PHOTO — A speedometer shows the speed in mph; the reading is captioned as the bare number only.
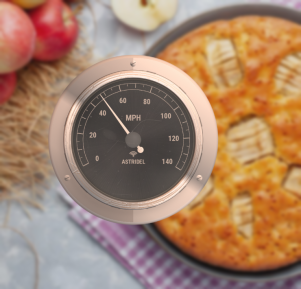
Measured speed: 47.5
